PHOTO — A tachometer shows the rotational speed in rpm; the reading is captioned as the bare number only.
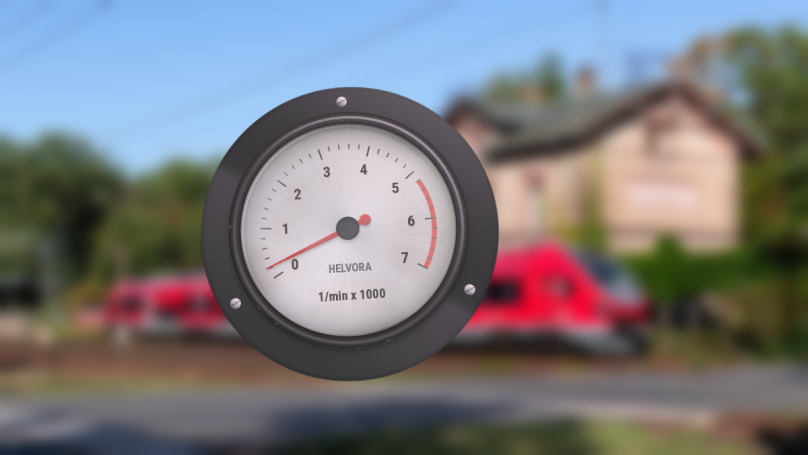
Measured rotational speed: 200
